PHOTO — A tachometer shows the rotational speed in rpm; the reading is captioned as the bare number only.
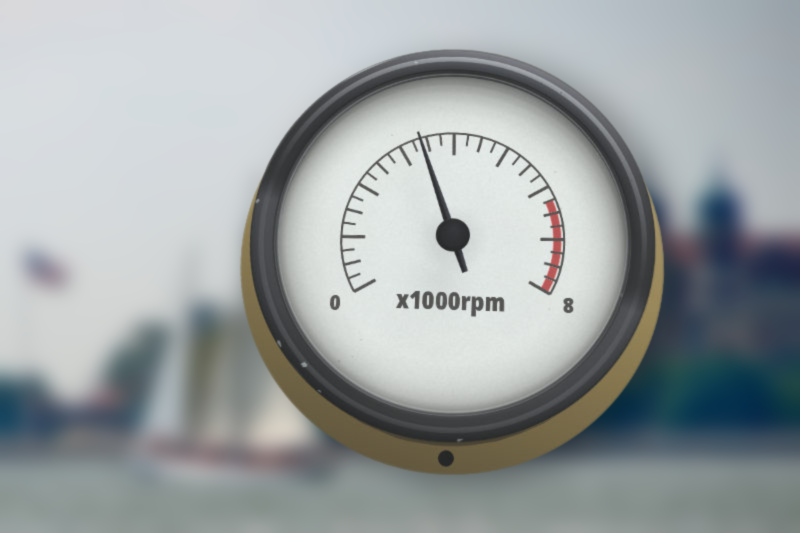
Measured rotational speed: 3375
